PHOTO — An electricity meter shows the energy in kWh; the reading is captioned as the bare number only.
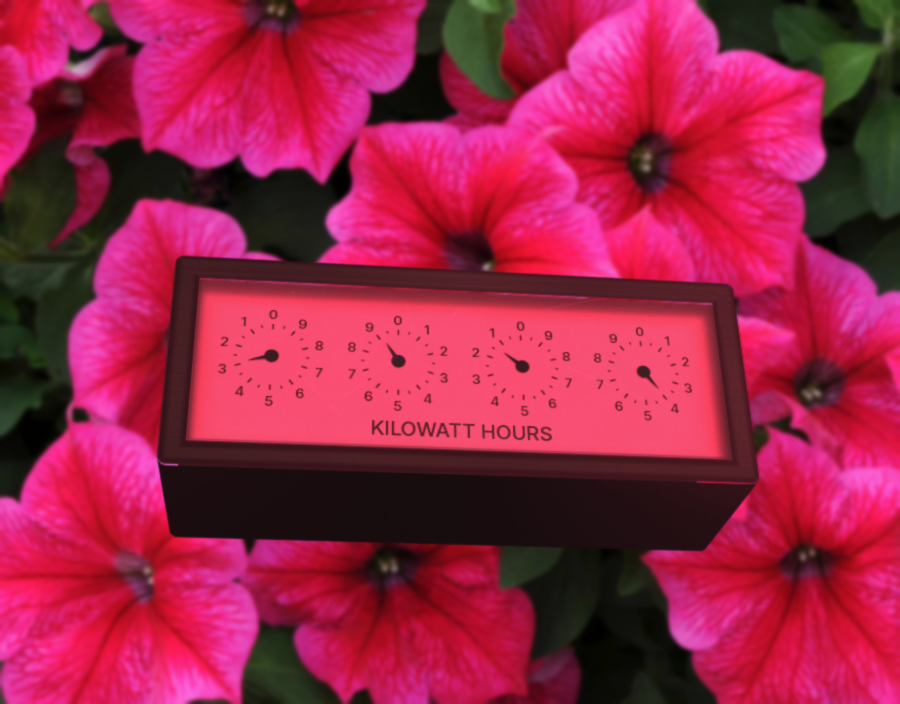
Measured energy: 2914
